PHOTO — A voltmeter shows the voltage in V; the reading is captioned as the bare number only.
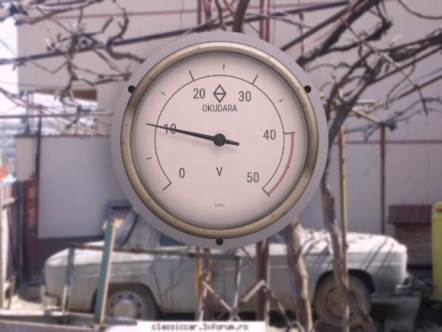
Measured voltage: 10
